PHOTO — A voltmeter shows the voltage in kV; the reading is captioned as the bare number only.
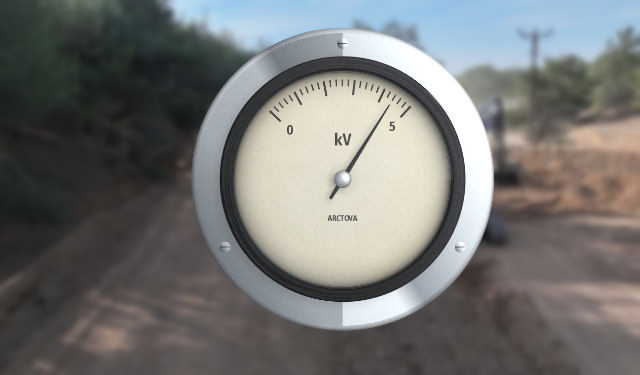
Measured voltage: 4.4
